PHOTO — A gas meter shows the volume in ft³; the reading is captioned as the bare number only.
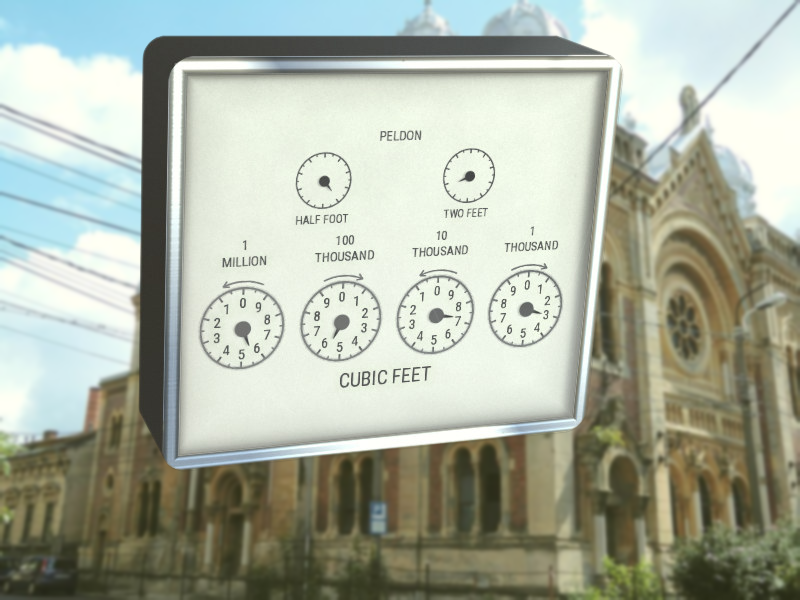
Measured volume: 557300
